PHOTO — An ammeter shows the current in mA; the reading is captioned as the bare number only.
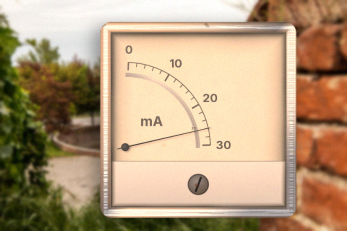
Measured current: 26
